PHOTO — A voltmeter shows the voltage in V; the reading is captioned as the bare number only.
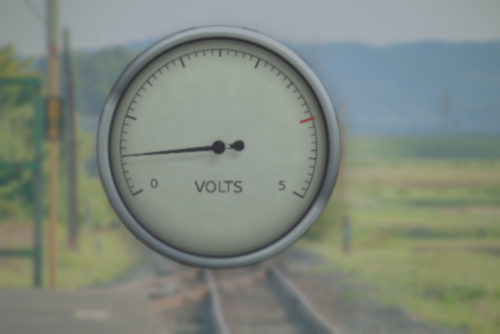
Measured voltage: 0.5
